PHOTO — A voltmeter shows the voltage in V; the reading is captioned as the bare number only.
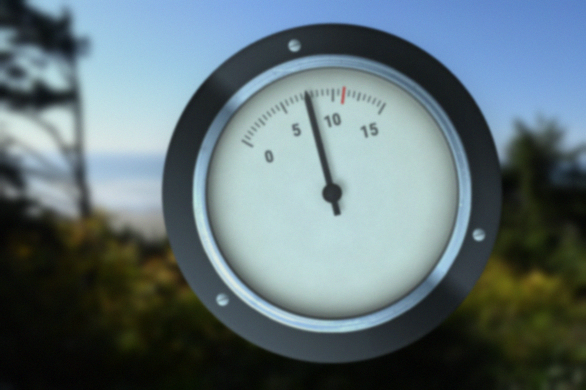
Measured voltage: 7.5
